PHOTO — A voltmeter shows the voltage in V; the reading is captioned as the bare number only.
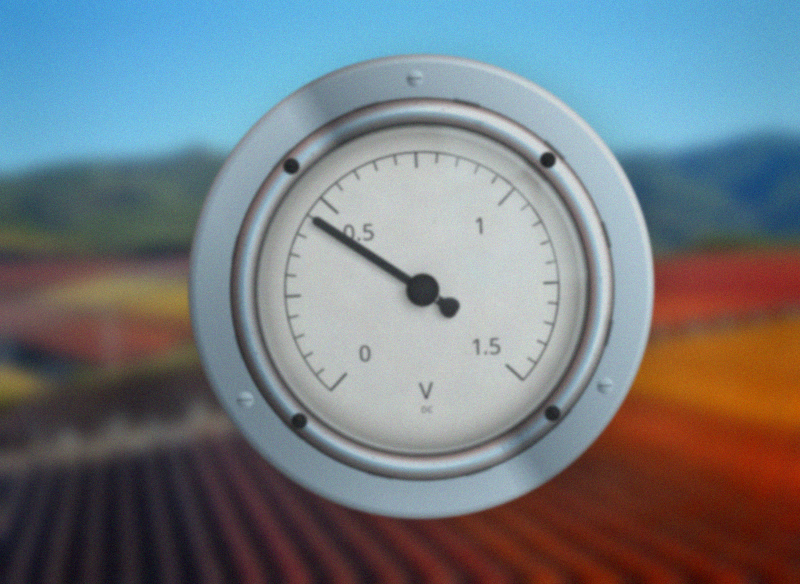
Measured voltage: 0.45
